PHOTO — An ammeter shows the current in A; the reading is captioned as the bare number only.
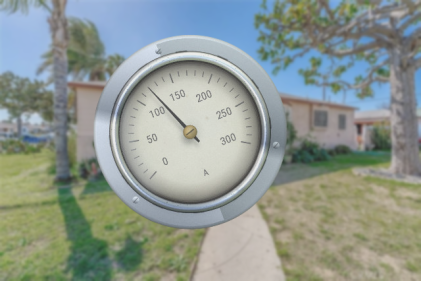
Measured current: 120
